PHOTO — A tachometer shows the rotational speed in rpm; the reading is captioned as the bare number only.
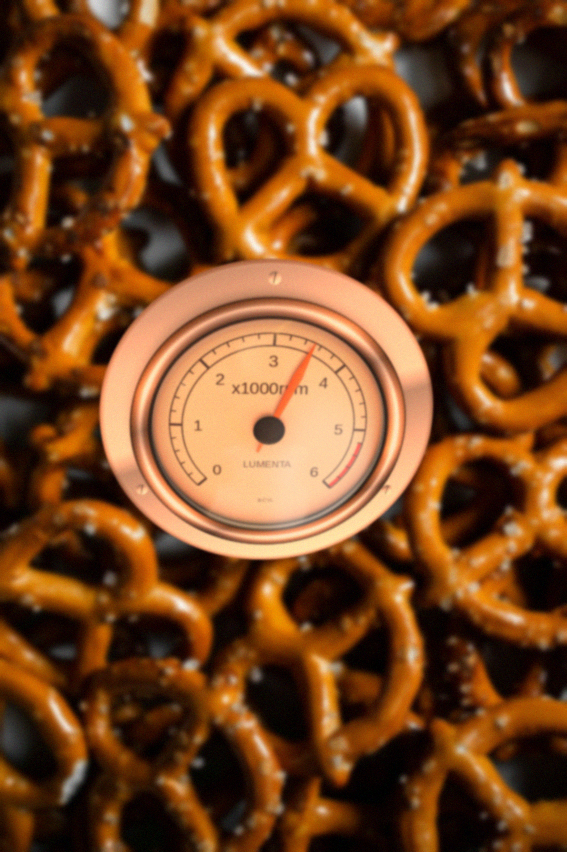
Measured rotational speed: 3500
